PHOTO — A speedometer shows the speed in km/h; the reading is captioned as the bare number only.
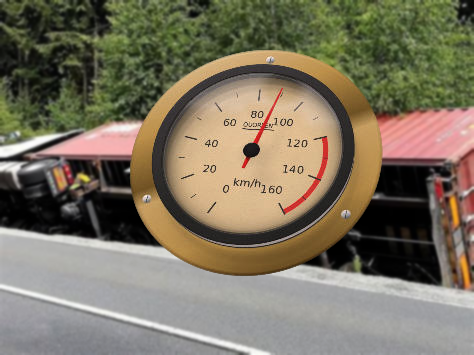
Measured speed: 90
